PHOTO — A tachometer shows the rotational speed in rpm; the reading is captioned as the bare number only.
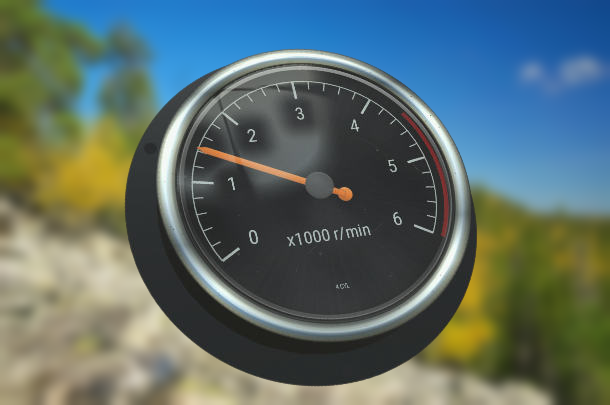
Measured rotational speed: 1400
